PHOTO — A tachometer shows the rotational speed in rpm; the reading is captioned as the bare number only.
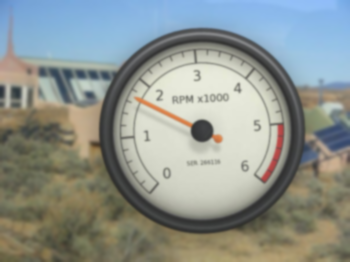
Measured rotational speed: 1700
